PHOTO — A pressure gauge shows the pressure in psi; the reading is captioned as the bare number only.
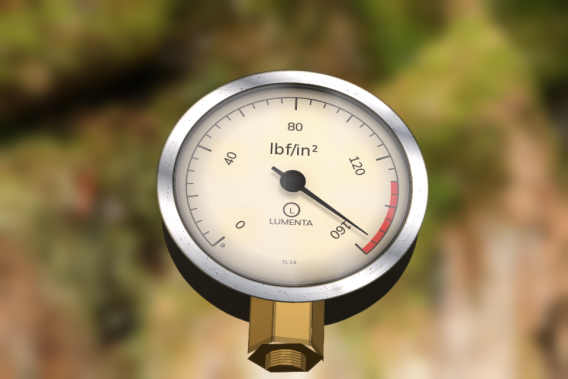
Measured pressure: 155
